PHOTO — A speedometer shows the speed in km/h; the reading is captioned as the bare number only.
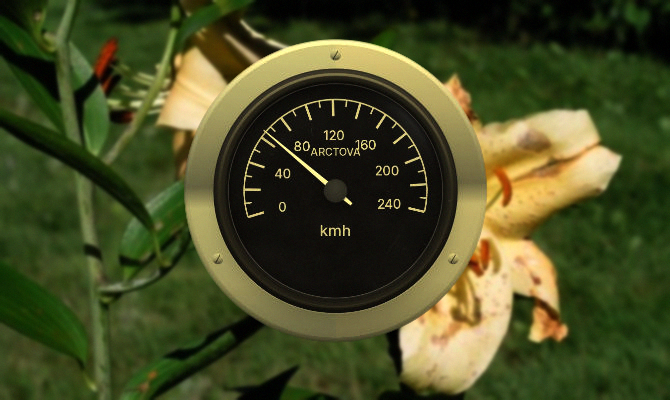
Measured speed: 65
